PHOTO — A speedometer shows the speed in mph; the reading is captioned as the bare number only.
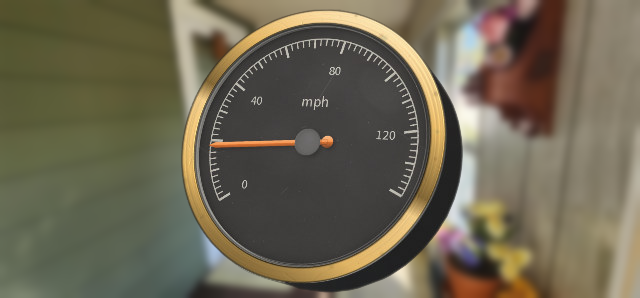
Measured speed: 18
